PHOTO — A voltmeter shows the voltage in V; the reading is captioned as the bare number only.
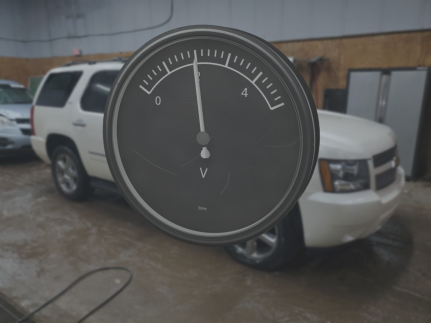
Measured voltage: 2
